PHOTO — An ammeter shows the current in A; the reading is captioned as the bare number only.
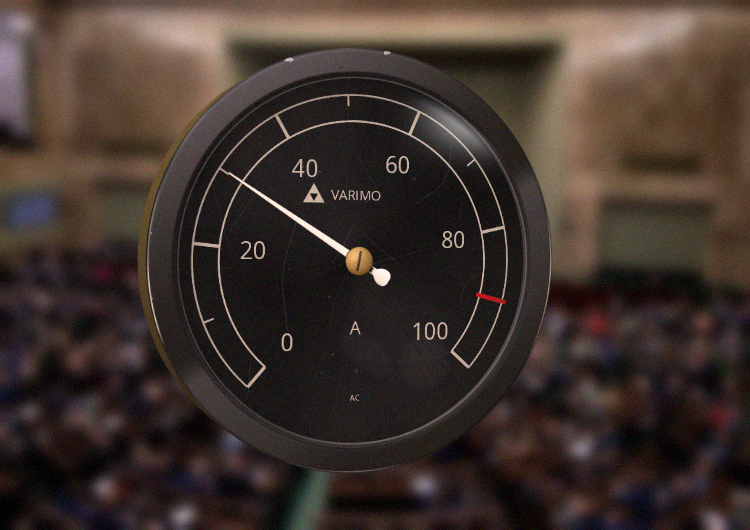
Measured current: 30
